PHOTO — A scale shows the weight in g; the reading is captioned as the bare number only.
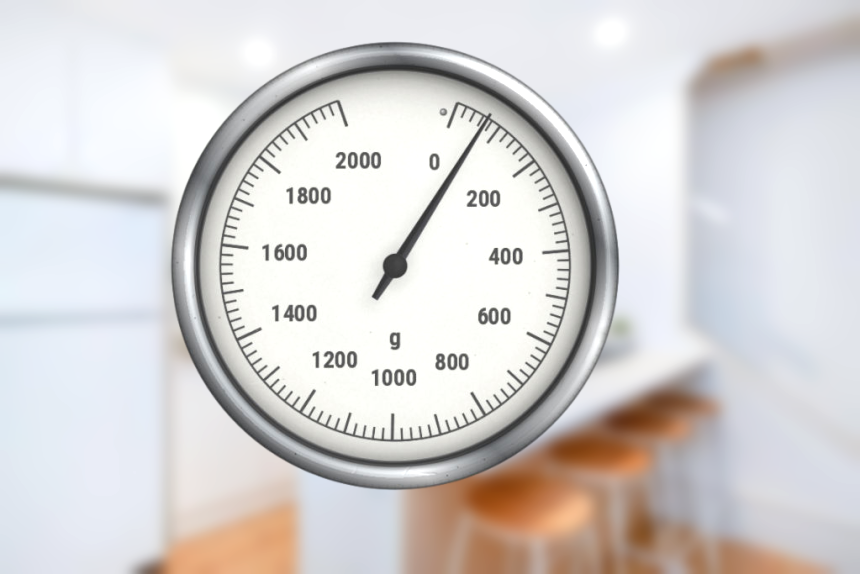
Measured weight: 70
